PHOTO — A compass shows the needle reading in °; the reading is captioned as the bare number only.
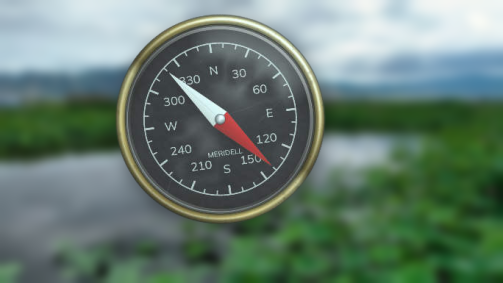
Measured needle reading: 140
